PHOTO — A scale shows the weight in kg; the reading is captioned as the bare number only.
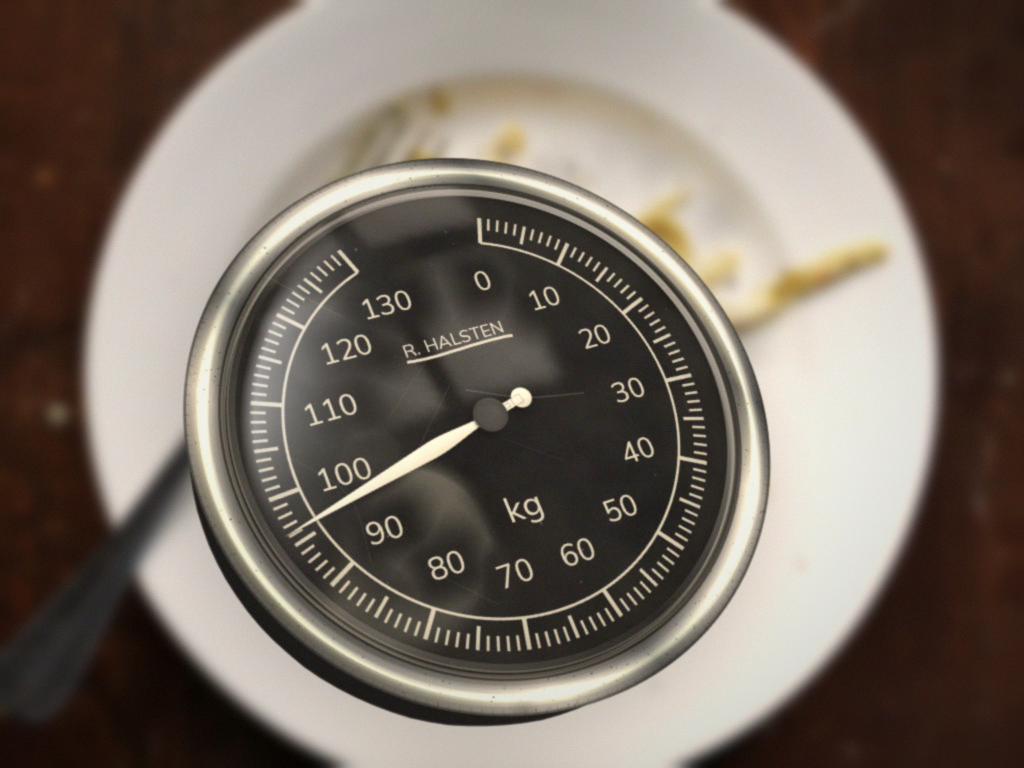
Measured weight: 96
